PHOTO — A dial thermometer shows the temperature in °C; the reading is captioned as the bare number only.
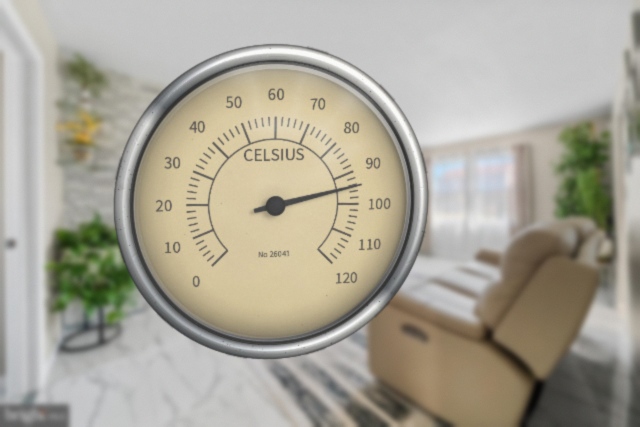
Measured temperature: 94
